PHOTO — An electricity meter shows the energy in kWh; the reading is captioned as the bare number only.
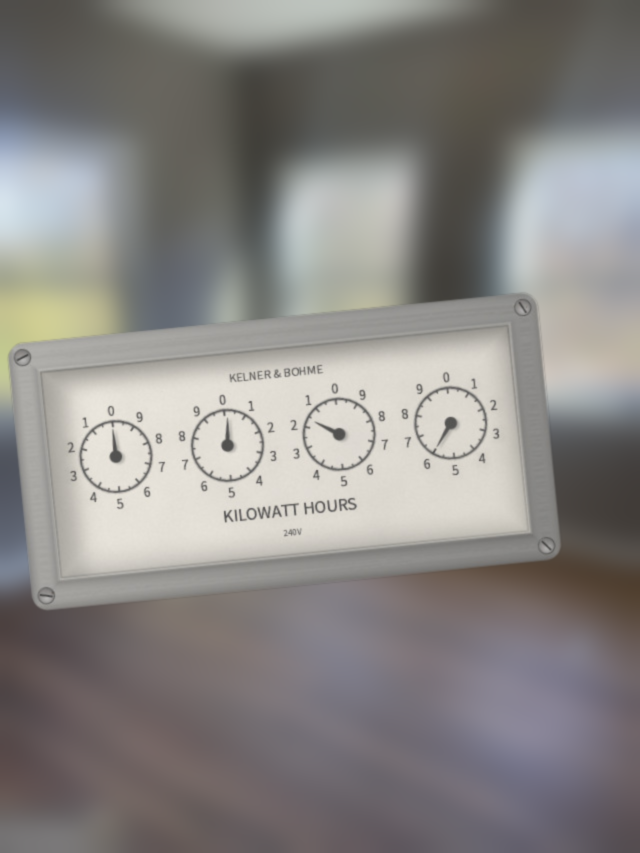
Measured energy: 16
